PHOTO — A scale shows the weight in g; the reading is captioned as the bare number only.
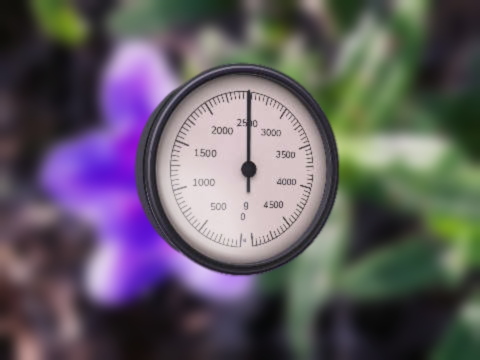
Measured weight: 2500
